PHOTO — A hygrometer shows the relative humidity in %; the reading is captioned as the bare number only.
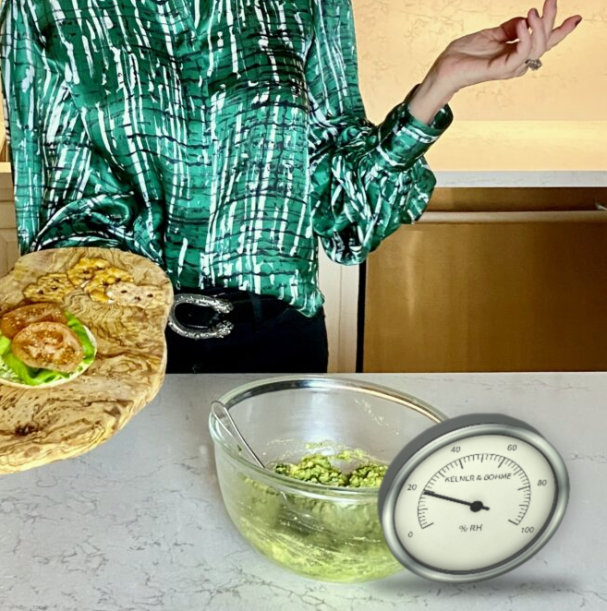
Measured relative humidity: 20
